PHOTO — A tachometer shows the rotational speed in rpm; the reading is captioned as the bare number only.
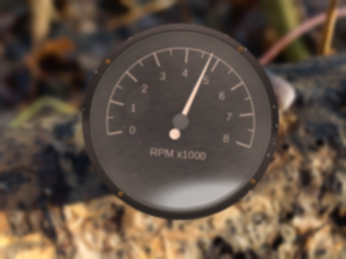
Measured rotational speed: 4750
